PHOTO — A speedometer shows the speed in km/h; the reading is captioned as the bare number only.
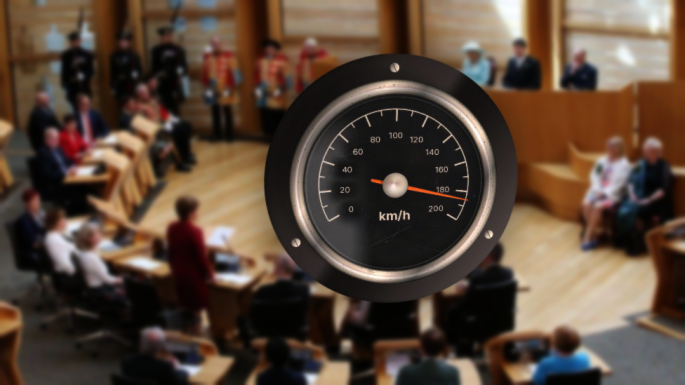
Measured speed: 185
